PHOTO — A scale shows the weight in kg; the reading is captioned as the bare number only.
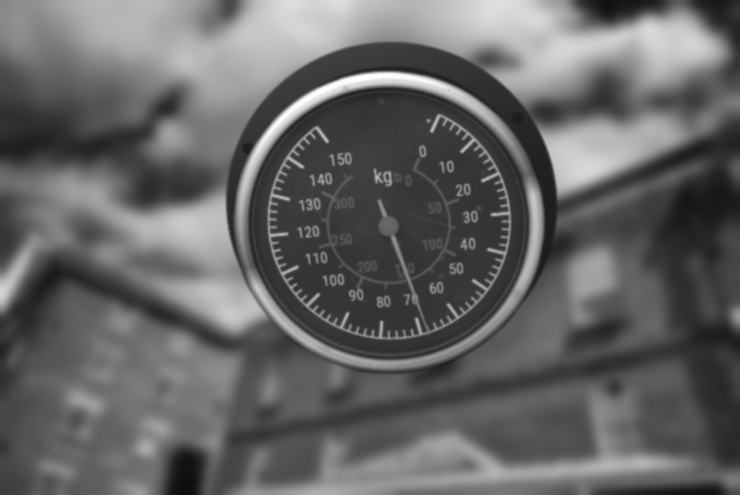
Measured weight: 68
